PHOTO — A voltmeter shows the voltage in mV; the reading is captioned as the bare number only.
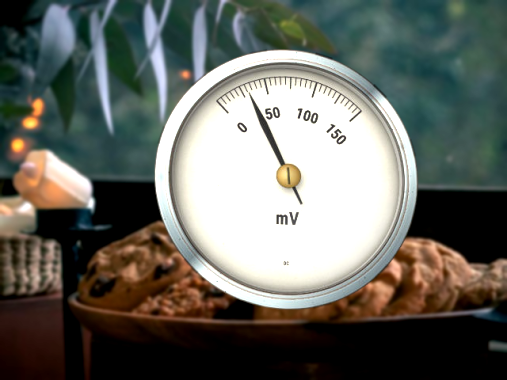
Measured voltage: 30
